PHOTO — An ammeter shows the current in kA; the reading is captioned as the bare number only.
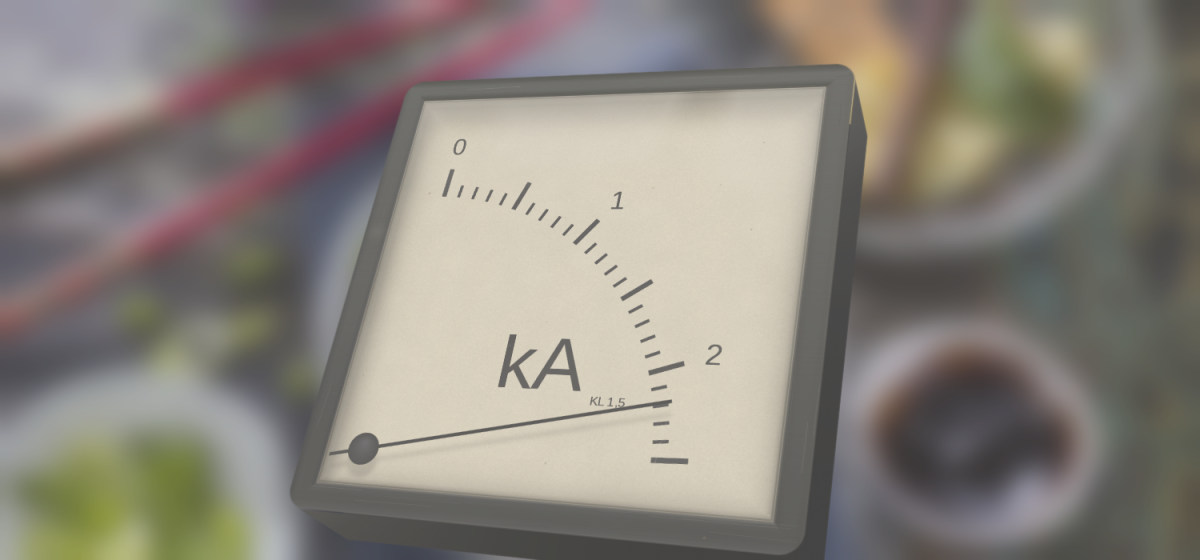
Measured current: 2.2
